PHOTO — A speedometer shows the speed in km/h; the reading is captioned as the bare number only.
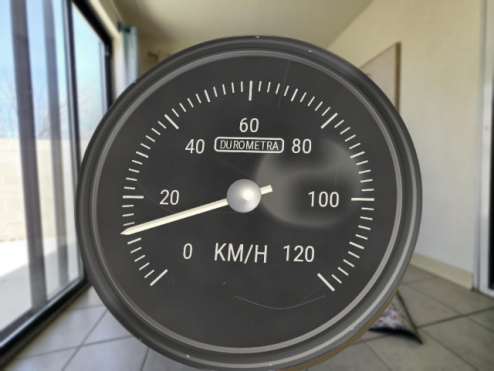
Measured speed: 12
